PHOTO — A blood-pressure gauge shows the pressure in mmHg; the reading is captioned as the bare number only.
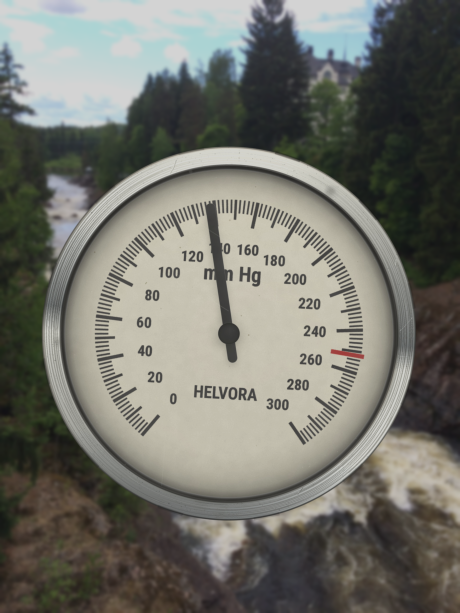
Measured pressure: 138
